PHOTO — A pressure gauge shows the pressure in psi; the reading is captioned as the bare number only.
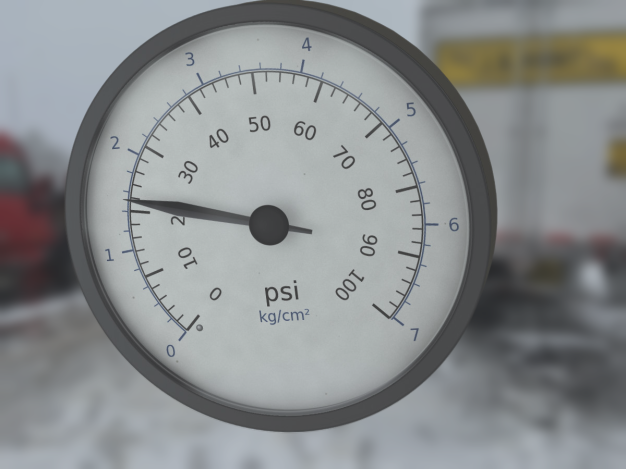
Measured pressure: 22
